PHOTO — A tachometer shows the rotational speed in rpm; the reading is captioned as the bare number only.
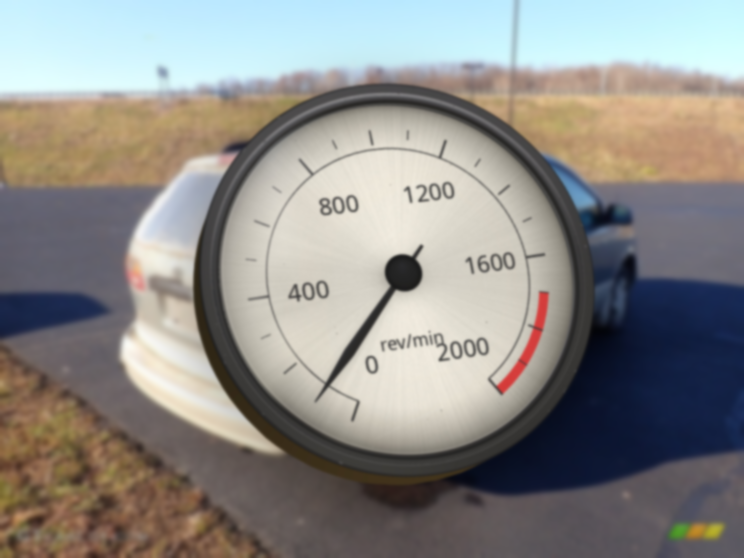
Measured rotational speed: 100
